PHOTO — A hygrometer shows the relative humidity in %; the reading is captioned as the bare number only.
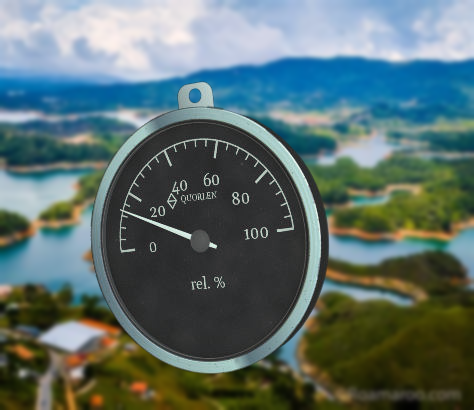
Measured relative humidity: 14
